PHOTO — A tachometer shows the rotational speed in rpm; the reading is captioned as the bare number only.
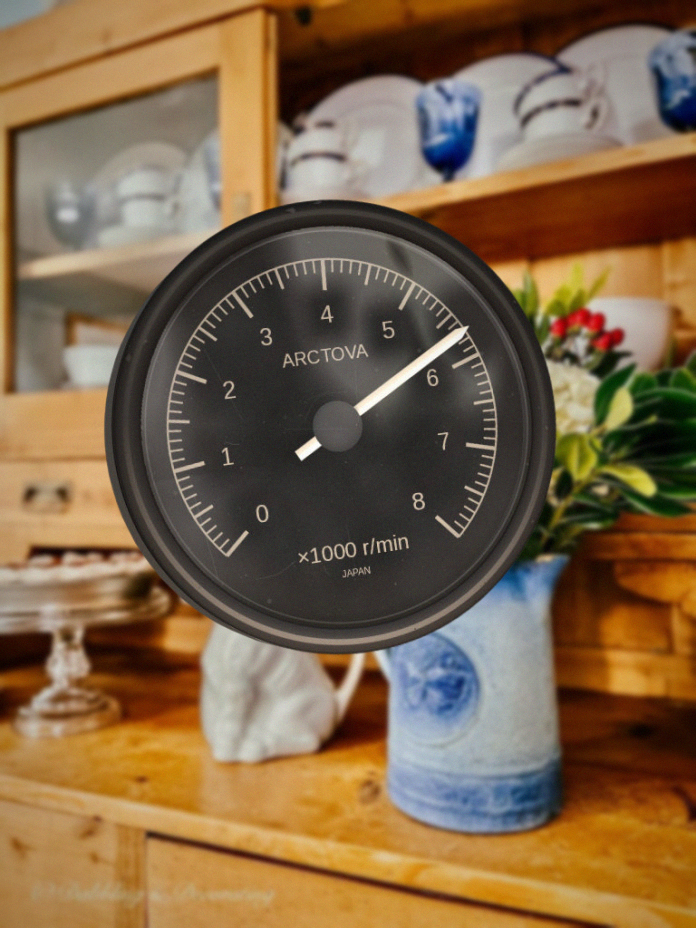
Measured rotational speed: 5700
